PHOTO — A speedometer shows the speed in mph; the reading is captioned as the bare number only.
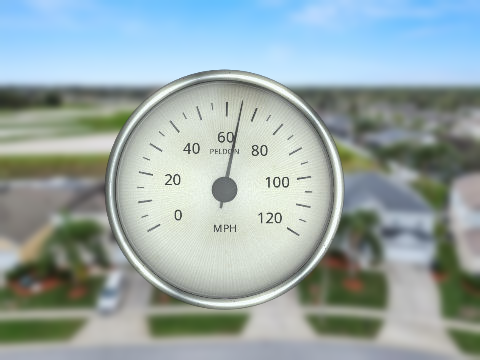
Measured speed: 65
